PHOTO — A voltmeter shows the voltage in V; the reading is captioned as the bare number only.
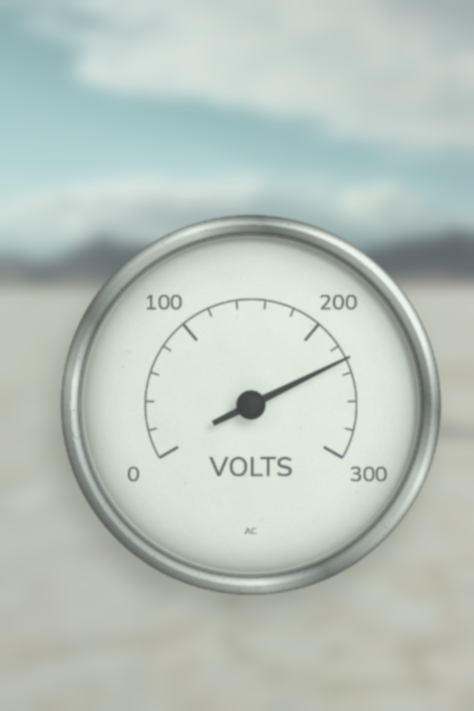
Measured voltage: 230
